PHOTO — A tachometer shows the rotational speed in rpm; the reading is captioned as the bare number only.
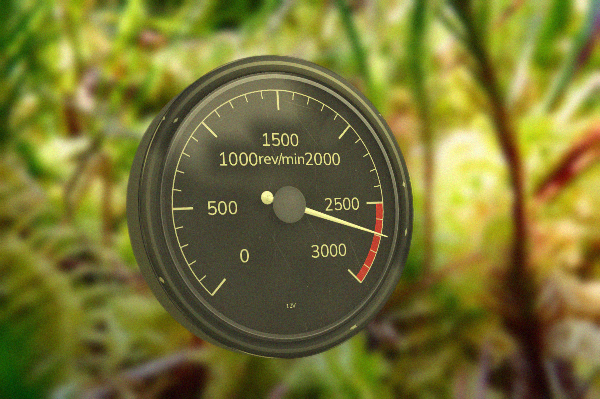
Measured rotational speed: 2700
